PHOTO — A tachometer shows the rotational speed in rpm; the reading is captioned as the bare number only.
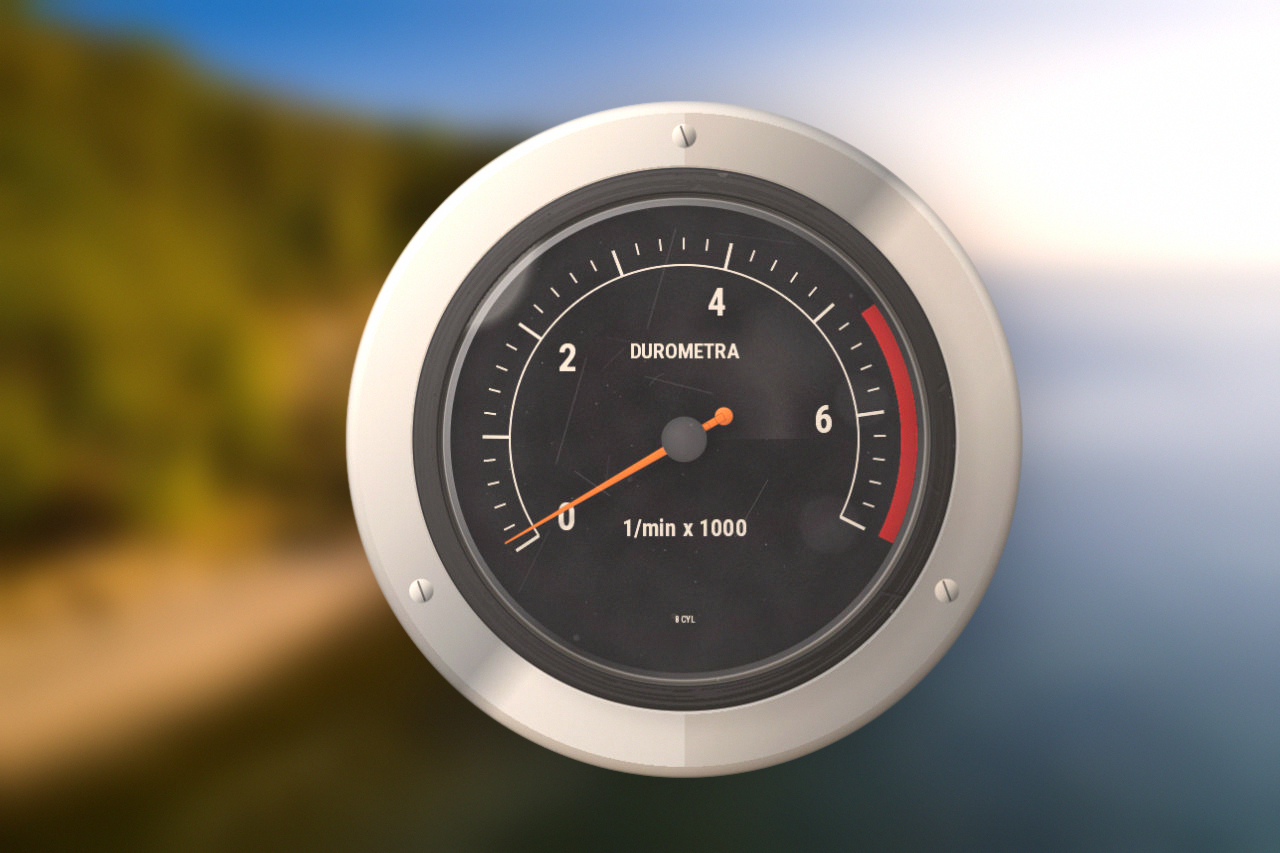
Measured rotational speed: 100
